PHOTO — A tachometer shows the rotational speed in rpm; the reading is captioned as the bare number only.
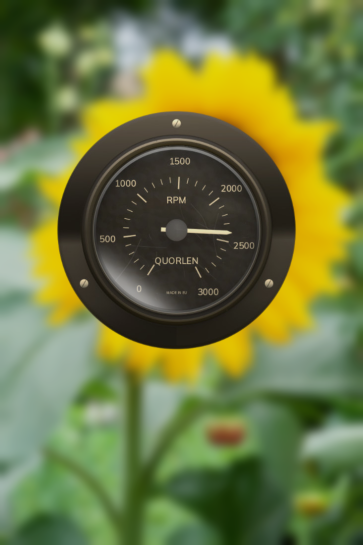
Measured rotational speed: 2400
